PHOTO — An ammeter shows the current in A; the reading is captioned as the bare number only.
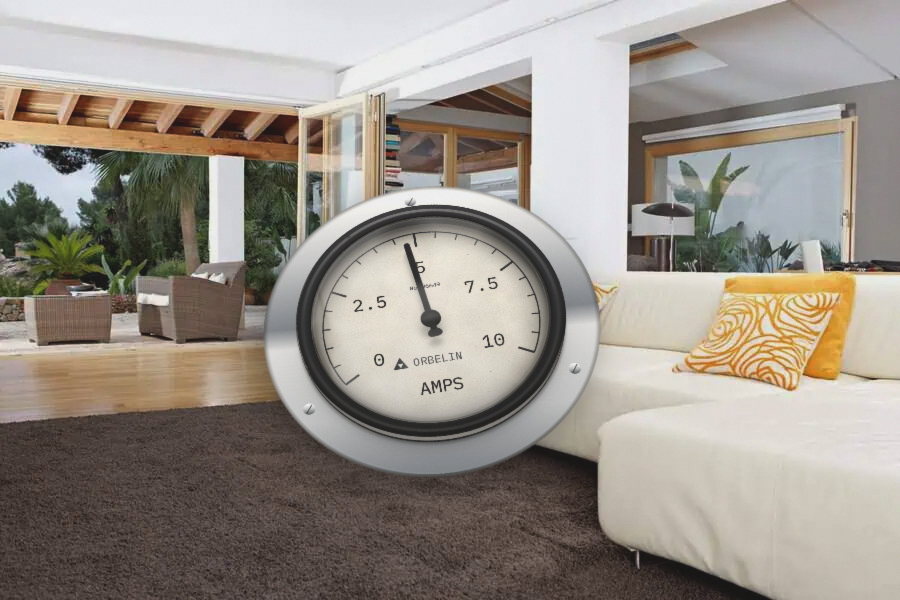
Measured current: 4.75
